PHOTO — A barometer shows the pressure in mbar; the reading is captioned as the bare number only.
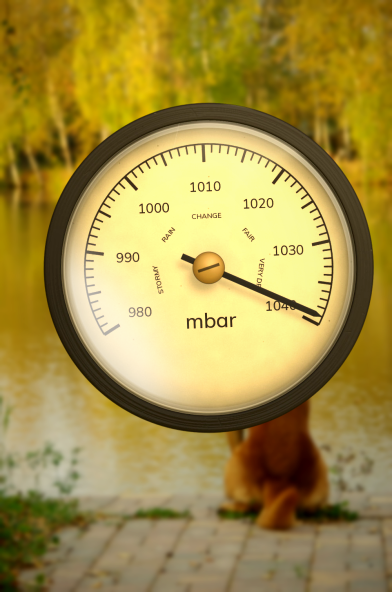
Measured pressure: 1039
